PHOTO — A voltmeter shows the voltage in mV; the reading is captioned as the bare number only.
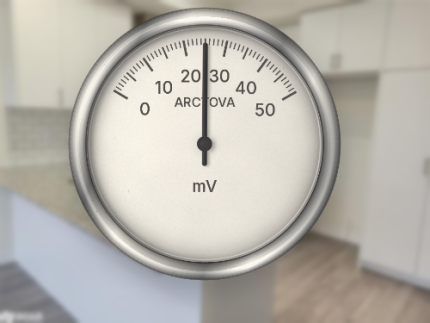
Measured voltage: 25
